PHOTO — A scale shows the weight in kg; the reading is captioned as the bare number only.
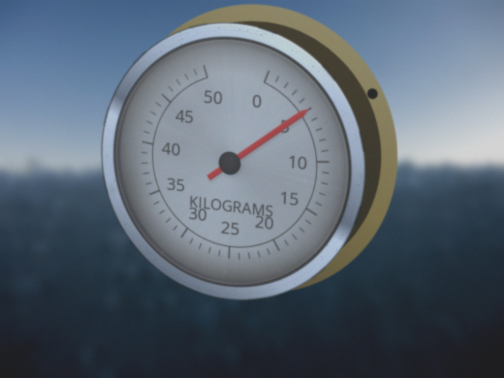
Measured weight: 5
